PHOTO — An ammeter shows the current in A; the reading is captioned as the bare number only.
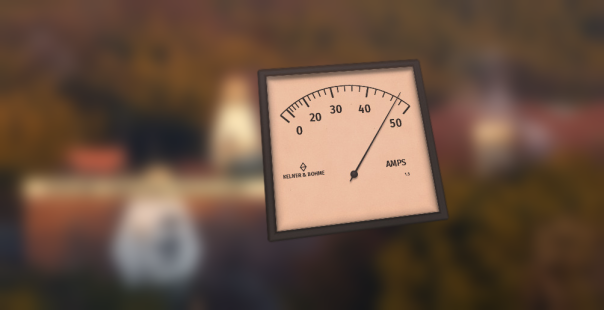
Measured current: 47
